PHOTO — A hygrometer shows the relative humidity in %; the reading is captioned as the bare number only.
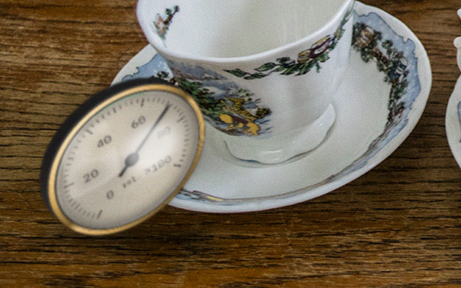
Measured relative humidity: 70
